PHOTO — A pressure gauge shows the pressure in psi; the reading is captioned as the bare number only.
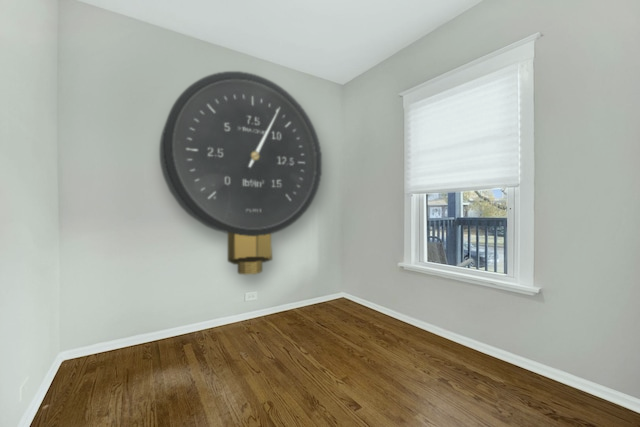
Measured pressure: 9
